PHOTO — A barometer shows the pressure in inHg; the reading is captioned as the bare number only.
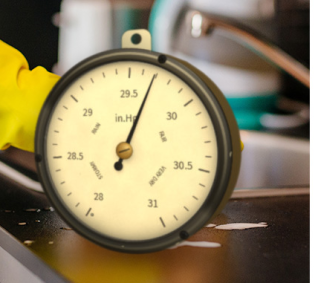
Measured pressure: 29.7
